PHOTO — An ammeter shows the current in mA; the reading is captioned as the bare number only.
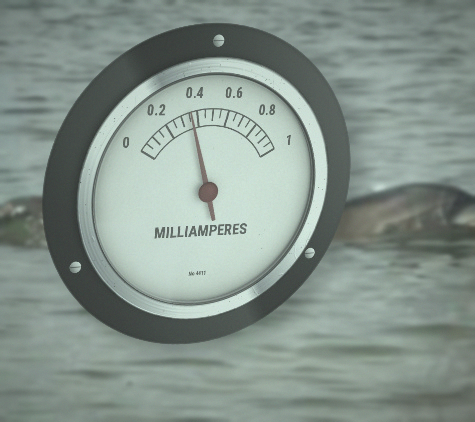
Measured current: 0.35
